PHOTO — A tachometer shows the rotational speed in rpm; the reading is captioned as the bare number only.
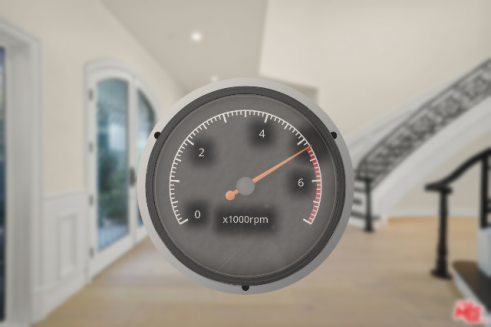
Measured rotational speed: 5200
